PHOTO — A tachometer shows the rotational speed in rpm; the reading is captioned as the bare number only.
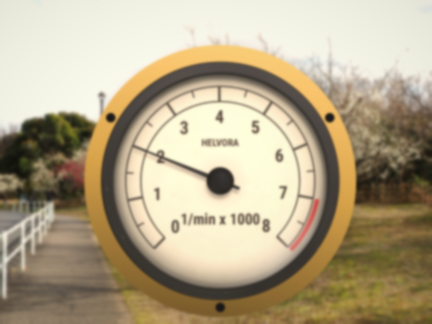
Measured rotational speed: 2000
